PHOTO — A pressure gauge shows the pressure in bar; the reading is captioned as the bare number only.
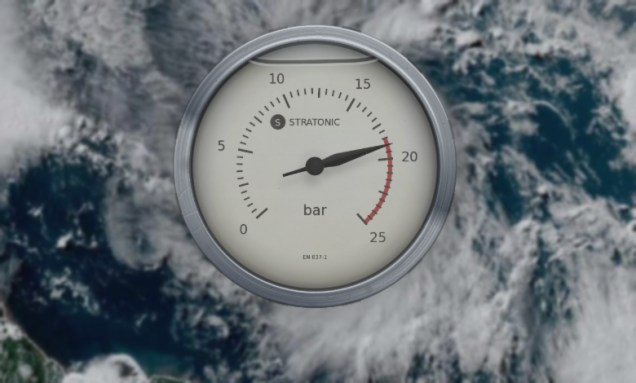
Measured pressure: 19
